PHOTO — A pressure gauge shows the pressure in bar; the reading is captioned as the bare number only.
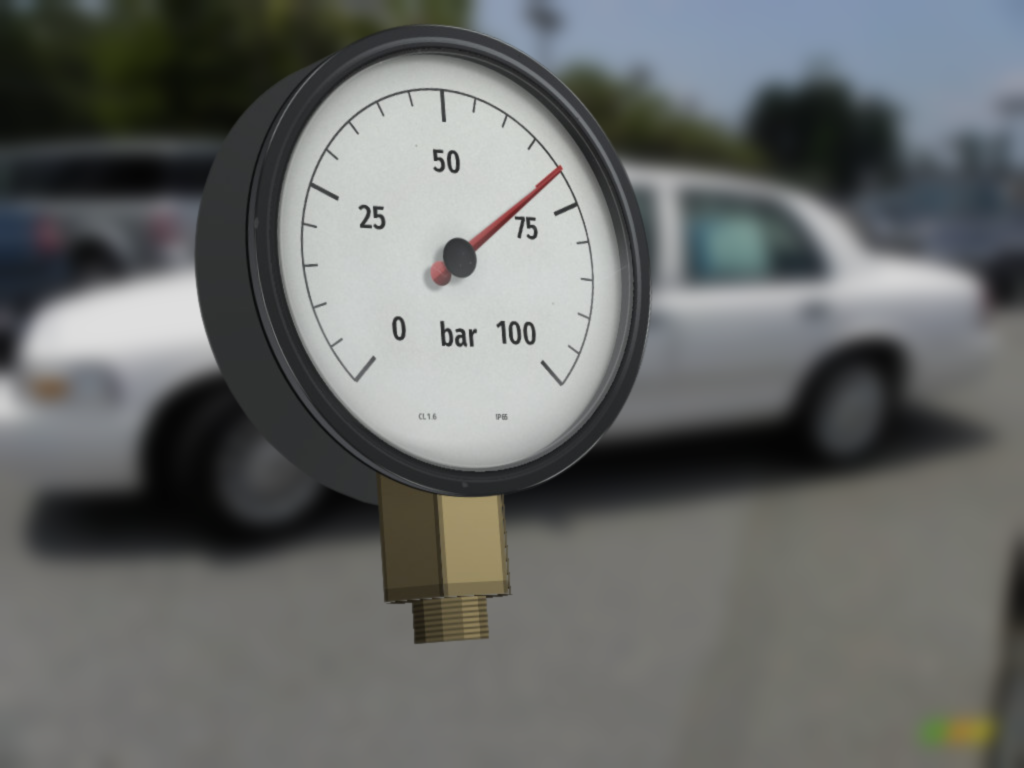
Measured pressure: 70
